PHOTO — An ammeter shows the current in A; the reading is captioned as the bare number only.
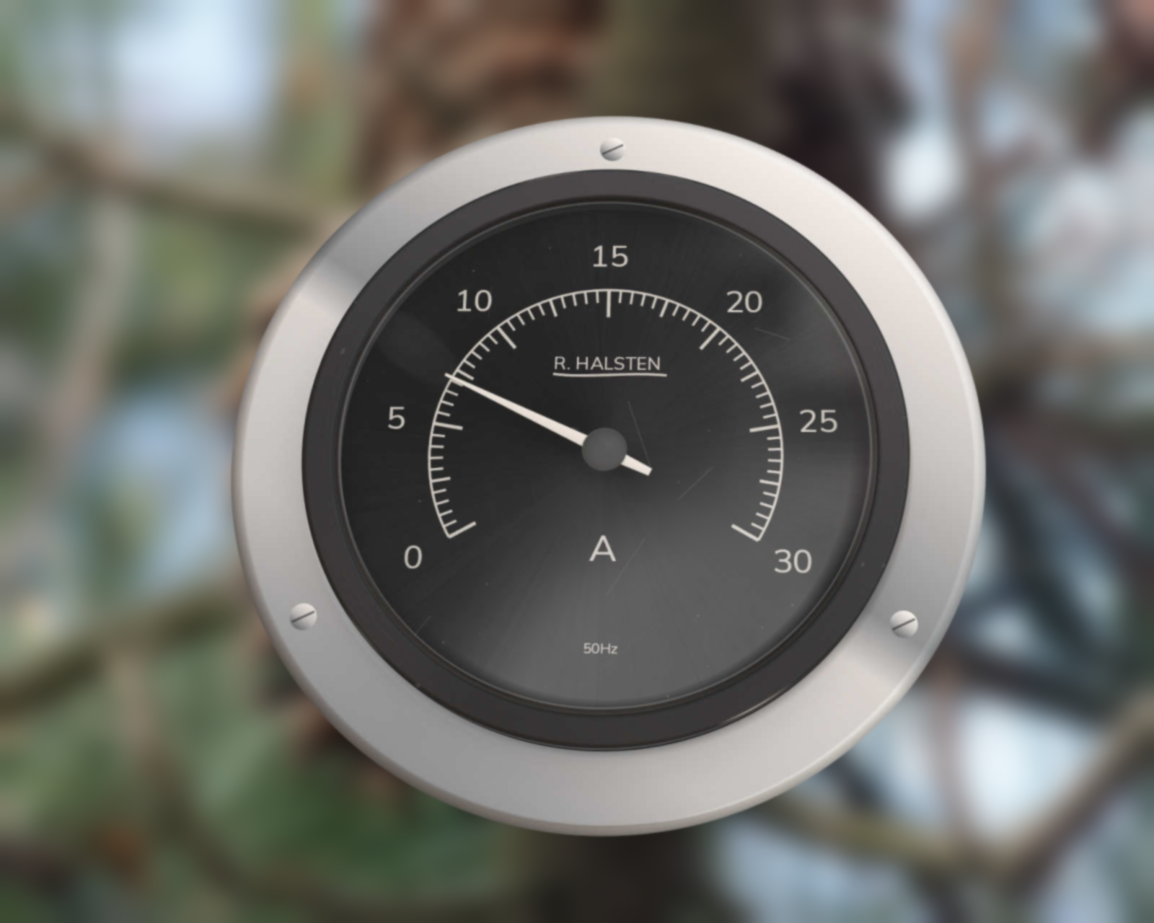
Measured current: 7
